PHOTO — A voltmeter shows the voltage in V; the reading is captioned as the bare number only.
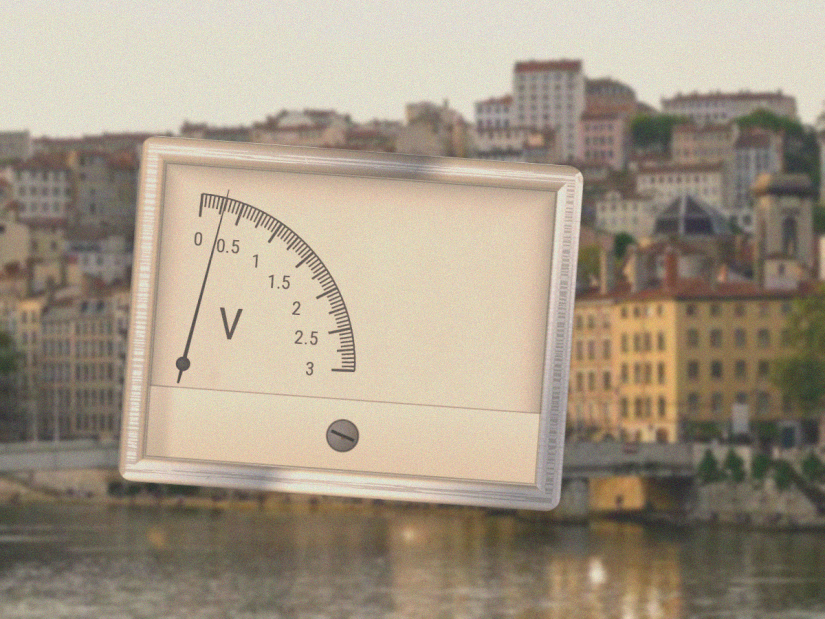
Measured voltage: 0.3
